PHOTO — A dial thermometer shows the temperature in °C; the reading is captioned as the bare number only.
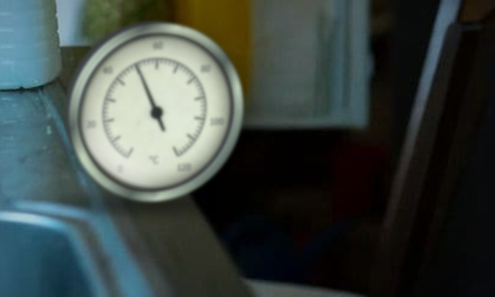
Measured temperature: 50
